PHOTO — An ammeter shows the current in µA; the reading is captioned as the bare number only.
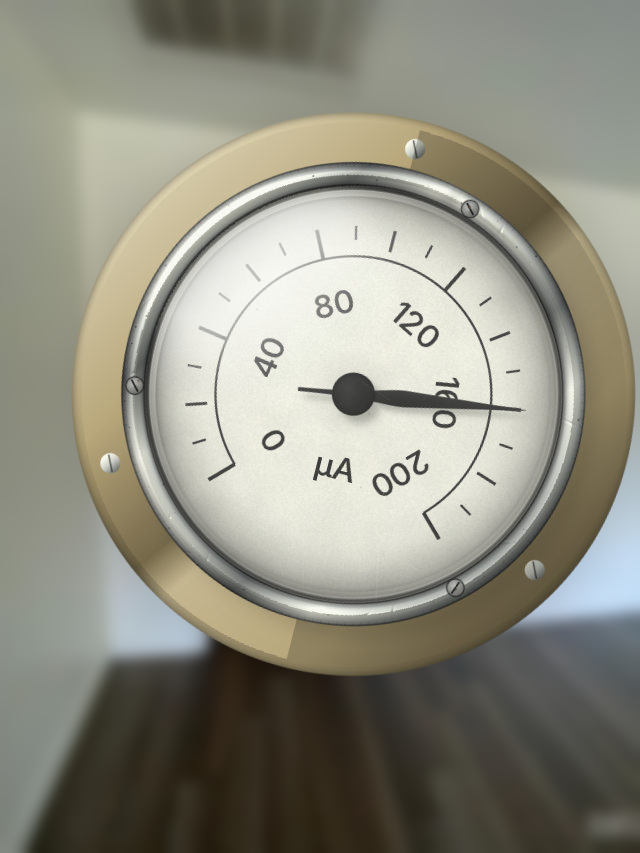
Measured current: 160
